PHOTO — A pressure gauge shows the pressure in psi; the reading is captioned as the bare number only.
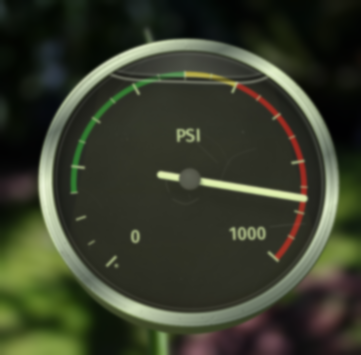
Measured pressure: 875
